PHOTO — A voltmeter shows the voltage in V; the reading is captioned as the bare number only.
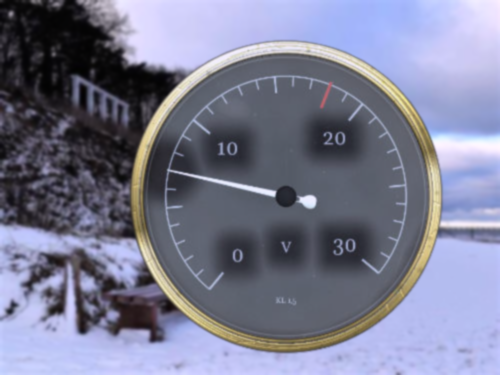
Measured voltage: 7
